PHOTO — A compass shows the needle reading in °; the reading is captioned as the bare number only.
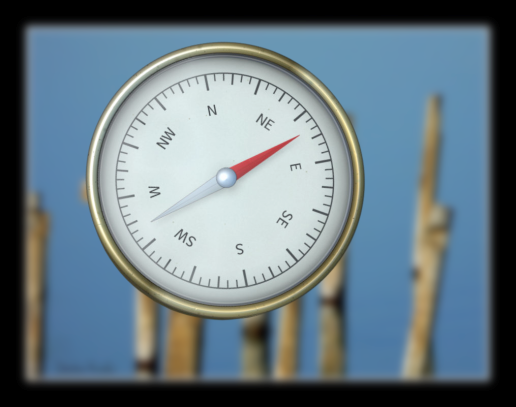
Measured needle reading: 70
